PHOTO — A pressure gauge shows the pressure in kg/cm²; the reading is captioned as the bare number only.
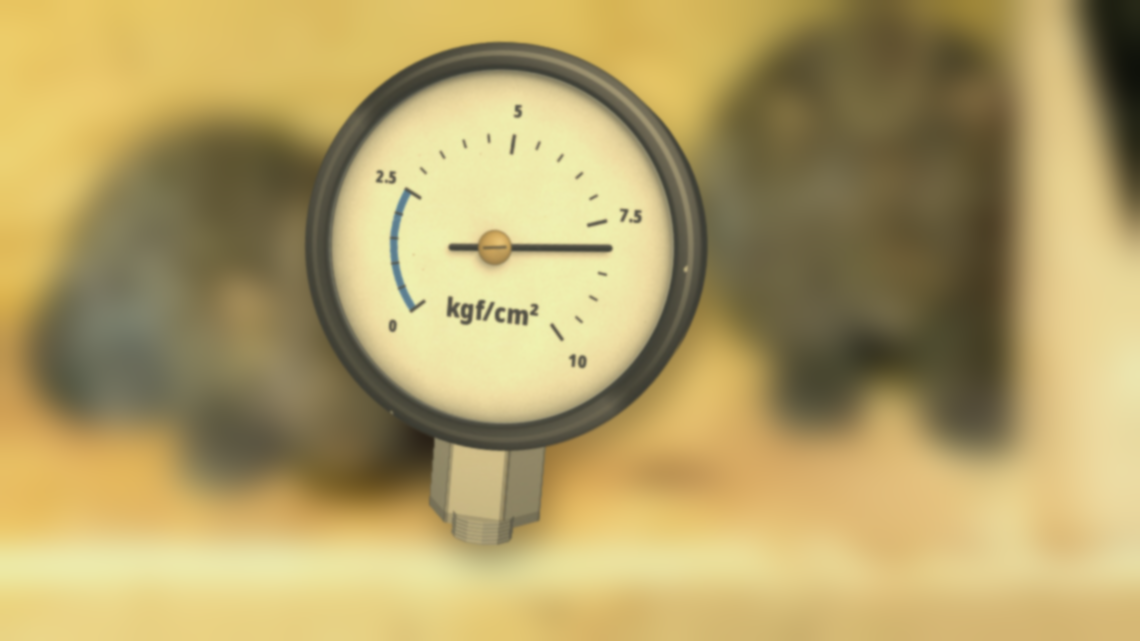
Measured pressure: 8
